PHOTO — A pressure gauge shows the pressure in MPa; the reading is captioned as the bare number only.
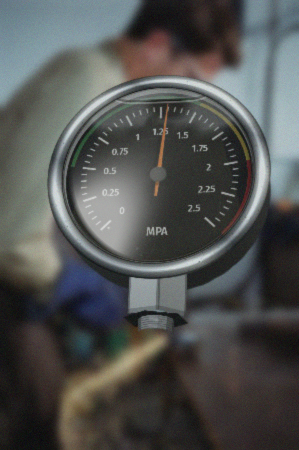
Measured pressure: 1.3
